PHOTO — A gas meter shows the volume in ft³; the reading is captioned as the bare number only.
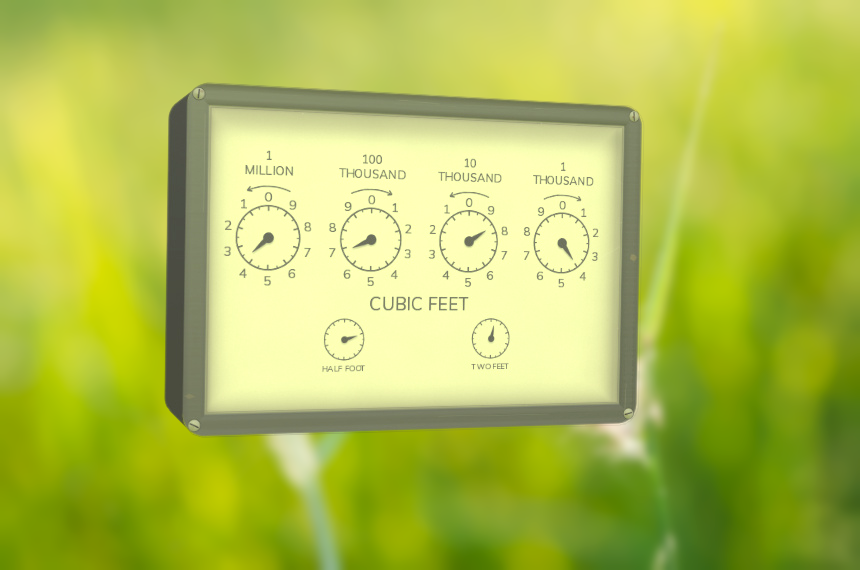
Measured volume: 368400
